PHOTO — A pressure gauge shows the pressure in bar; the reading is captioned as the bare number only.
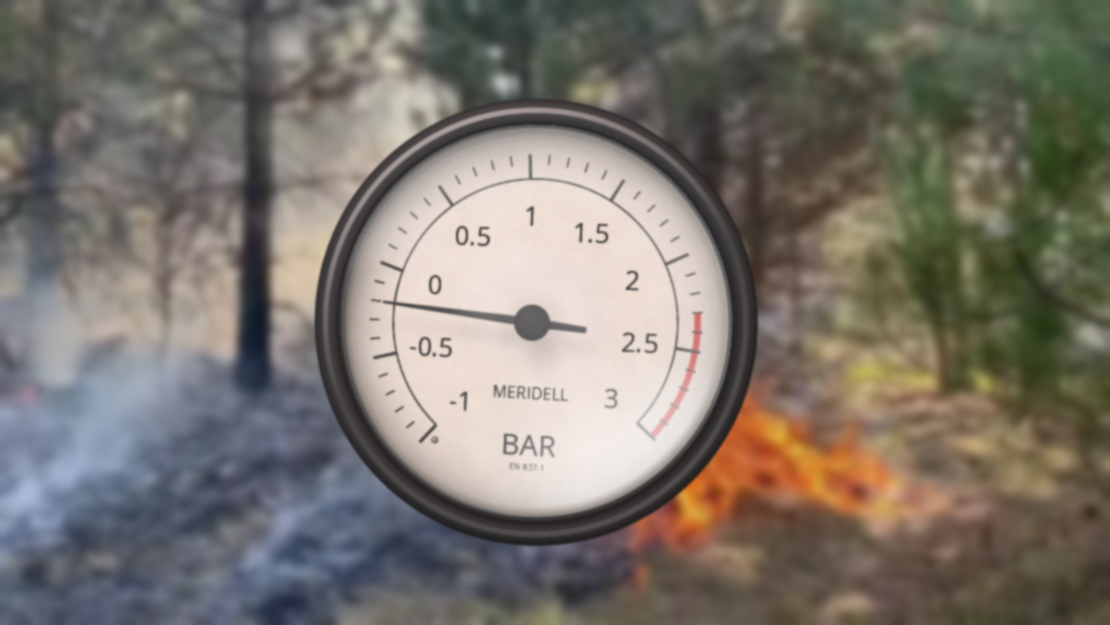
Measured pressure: -0.2
